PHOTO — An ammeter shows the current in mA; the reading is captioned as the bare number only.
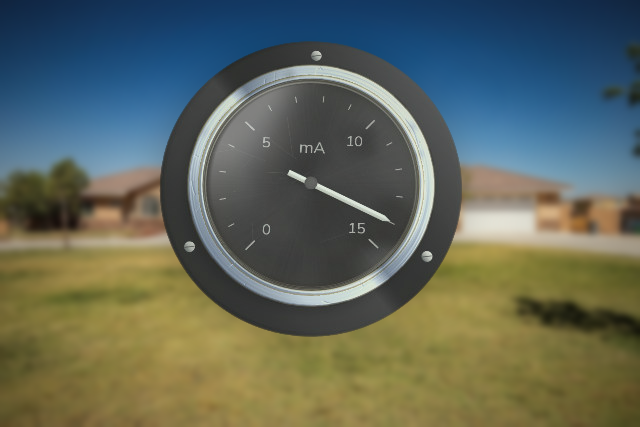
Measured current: 14
